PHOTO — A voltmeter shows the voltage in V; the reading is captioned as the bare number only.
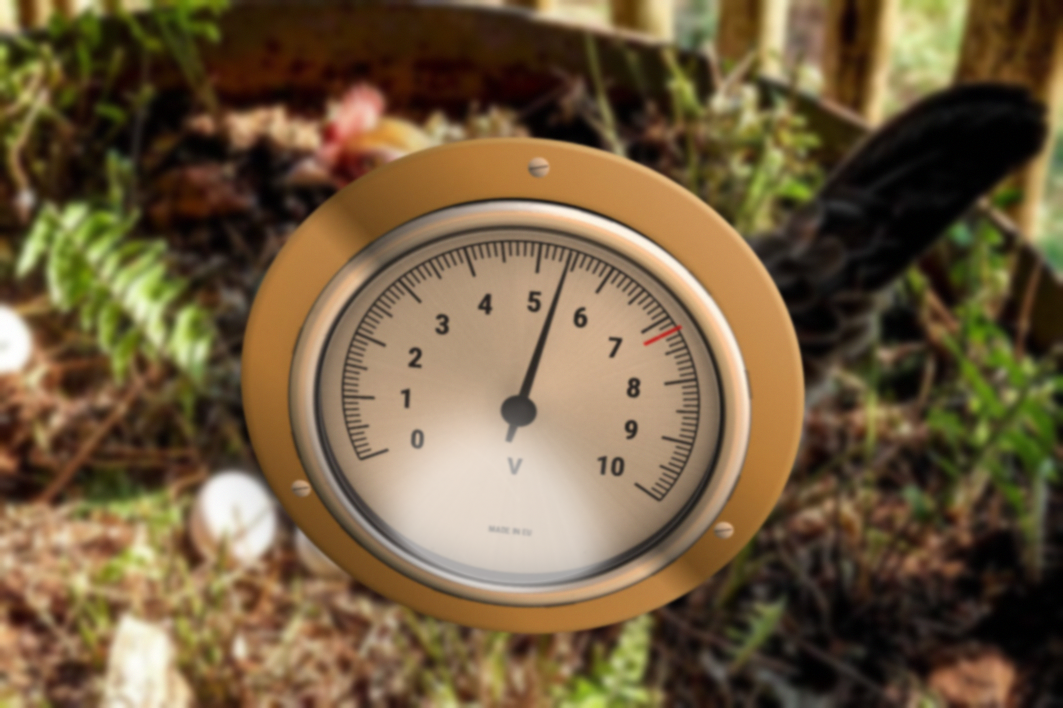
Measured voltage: 5.4
